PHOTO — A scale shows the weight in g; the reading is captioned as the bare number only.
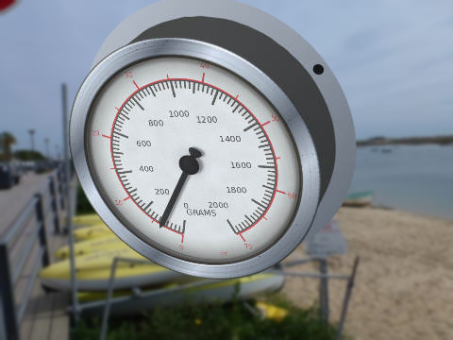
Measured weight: 100
